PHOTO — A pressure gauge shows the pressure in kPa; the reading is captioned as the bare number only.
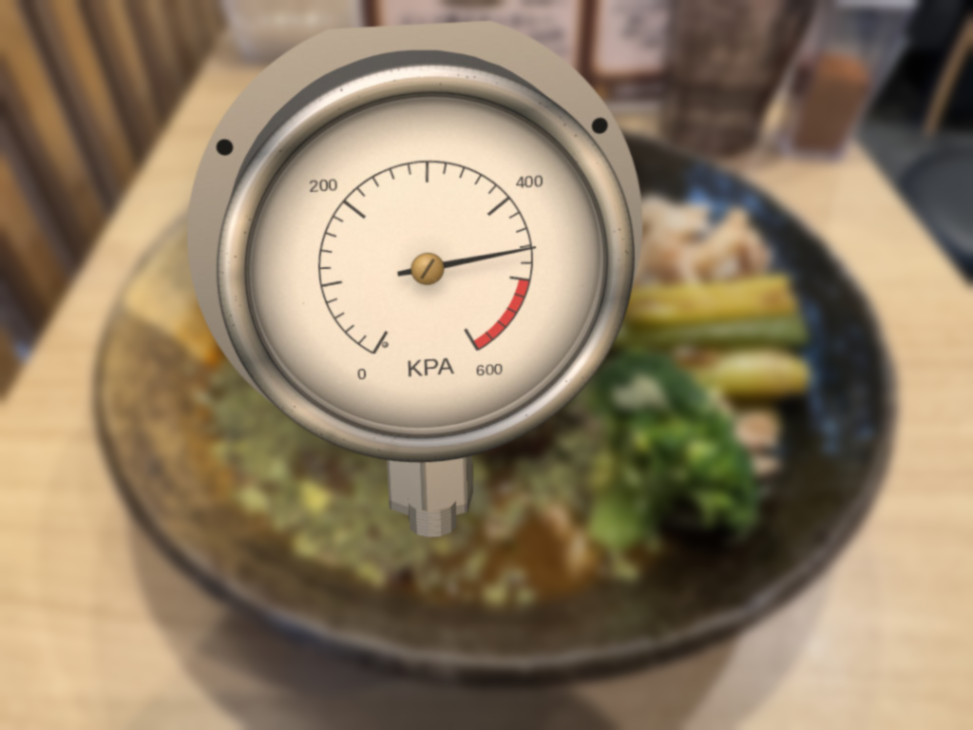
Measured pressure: 460
